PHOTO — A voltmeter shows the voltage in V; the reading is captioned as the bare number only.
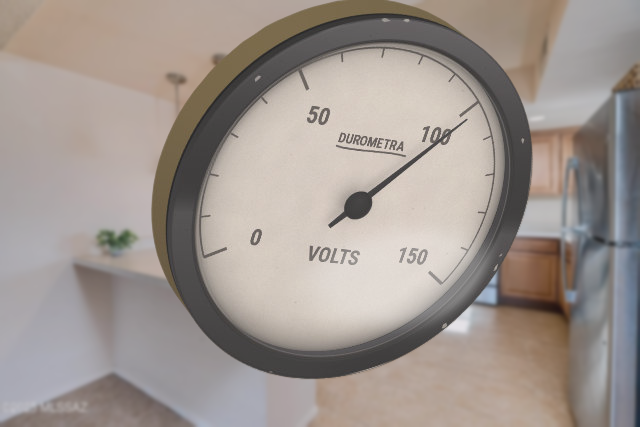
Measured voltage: 100
